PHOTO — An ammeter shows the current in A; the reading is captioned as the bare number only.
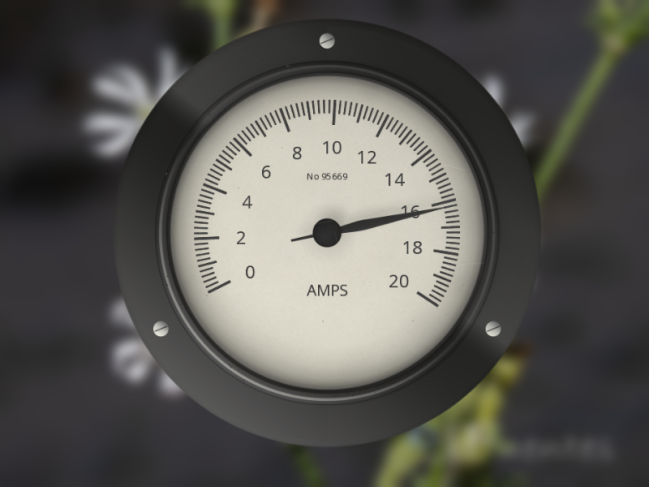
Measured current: 16.2
